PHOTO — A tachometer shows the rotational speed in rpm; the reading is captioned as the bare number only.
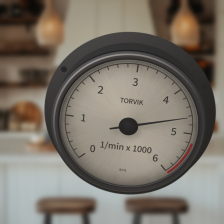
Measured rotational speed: 4600
